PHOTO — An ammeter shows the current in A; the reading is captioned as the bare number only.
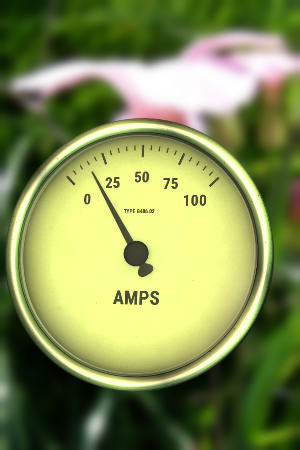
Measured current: 15
